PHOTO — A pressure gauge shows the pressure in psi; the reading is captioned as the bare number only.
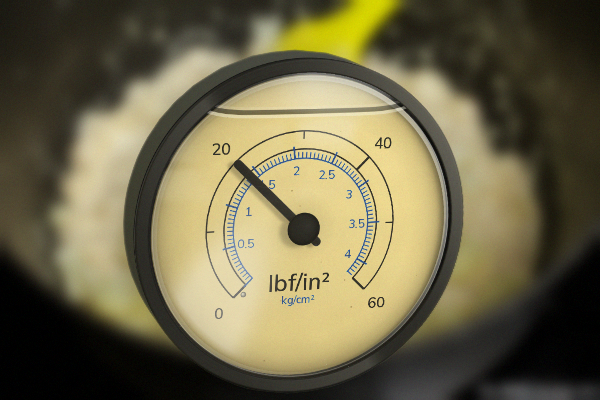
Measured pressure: 20
